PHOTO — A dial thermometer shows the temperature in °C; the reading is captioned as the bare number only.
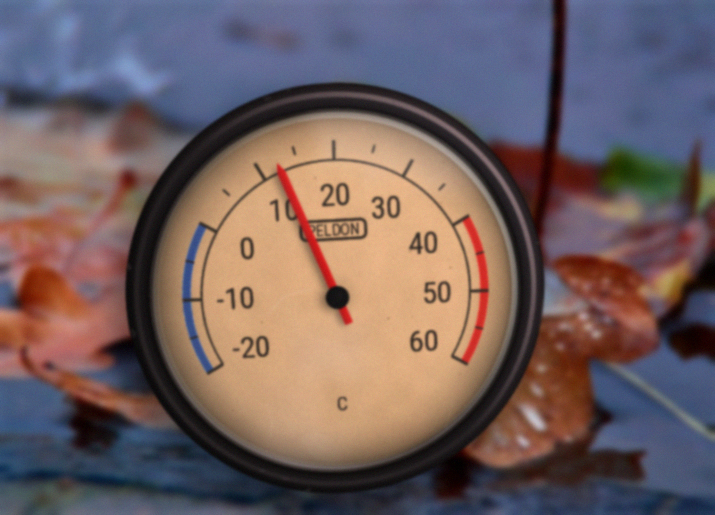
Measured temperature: 12.5
